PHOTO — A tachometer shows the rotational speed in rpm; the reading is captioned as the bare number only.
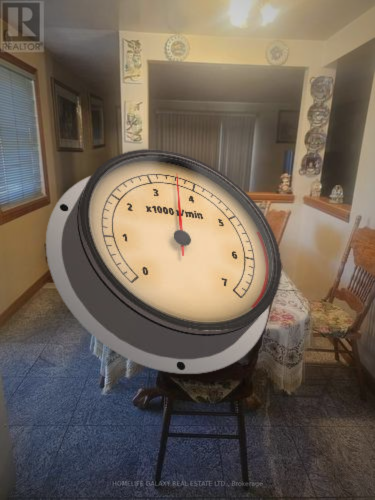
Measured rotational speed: 3600
